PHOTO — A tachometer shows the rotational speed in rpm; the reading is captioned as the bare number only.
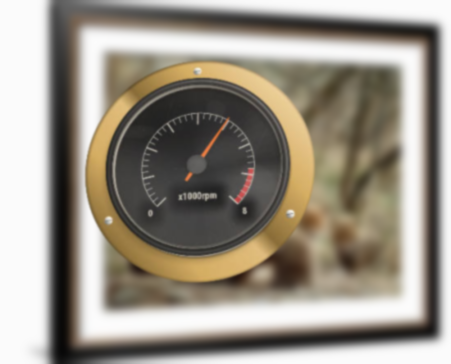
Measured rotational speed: 5000
